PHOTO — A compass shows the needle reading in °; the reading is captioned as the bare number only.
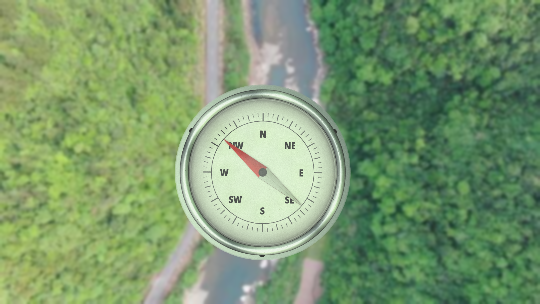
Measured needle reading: 310
